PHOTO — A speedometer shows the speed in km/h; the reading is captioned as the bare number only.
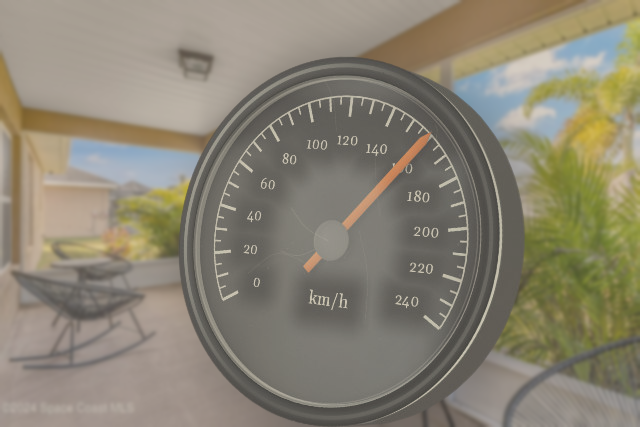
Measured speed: 160
